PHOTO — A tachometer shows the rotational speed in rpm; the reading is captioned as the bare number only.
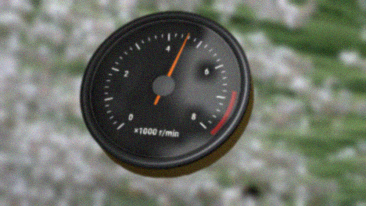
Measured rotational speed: 4600
